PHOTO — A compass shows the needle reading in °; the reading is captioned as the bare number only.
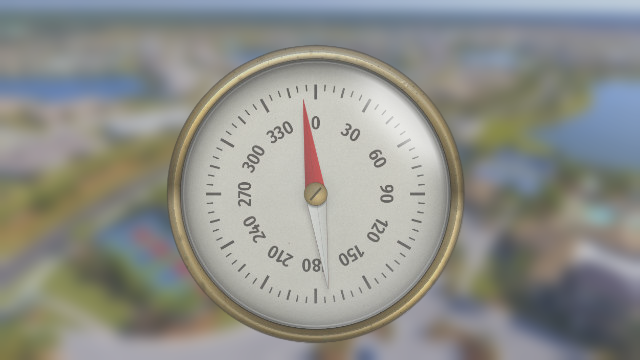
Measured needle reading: 352.5
